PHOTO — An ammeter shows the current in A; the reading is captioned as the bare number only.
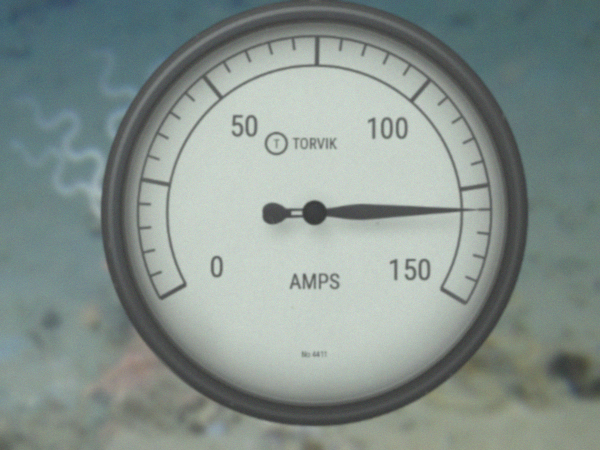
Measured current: 130
